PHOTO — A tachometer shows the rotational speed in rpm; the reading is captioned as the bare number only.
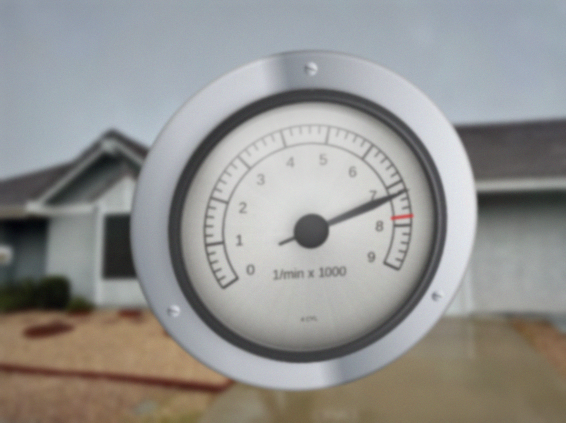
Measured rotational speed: 7200
